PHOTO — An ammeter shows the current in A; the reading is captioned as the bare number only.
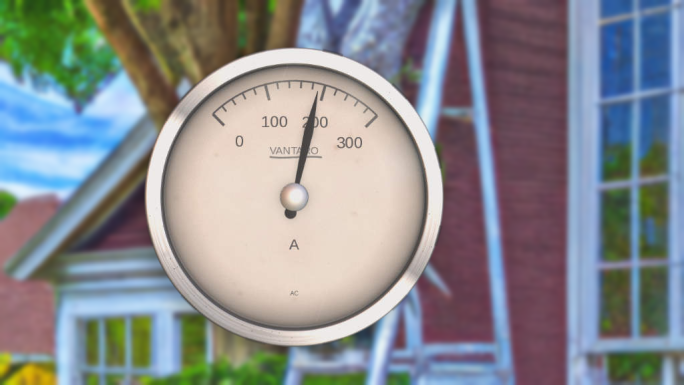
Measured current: 190
